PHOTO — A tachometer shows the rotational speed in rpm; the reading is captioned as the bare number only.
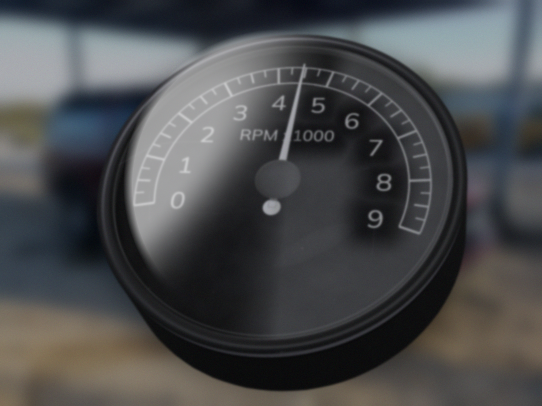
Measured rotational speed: 4500
